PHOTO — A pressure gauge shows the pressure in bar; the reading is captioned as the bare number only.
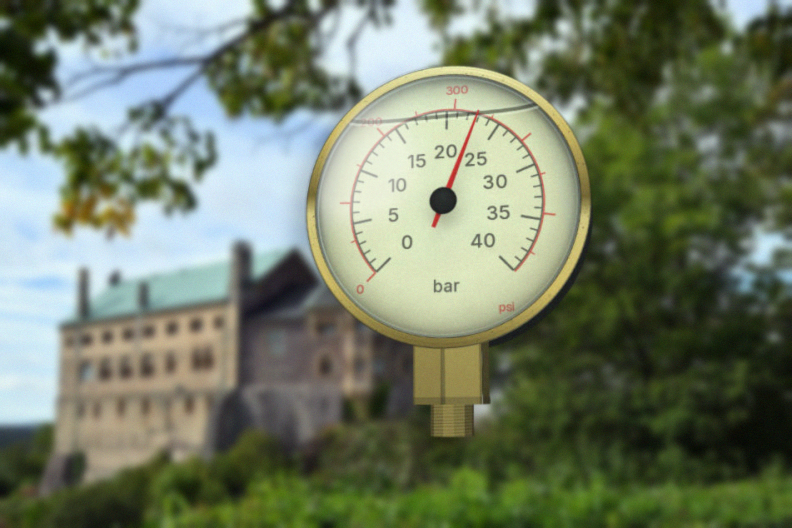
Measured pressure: 23
